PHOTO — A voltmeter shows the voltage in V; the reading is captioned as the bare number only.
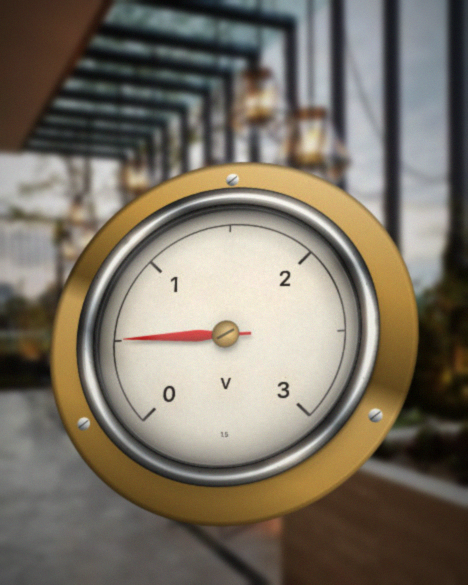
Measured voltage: 0.5
